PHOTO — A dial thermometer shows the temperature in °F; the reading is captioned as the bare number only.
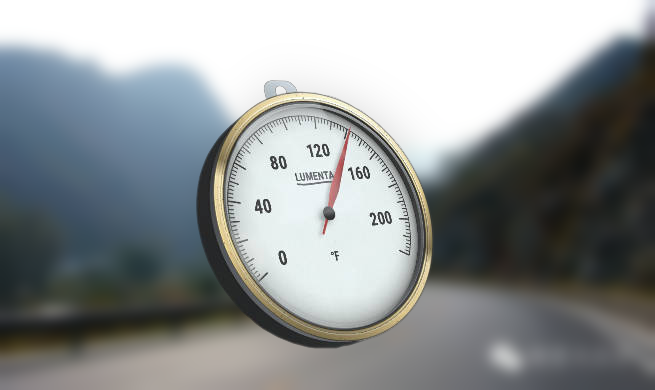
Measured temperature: 140
